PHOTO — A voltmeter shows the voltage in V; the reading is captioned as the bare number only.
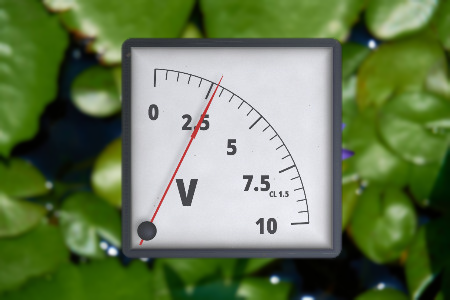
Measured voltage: 2.75
